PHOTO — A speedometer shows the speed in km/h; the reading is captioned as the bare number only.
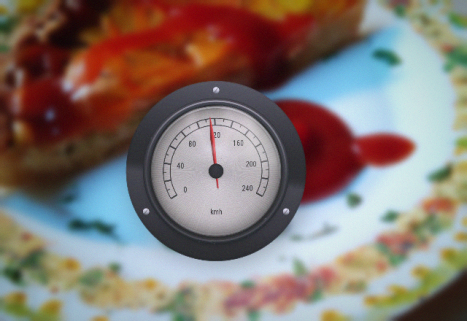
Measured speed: 115
